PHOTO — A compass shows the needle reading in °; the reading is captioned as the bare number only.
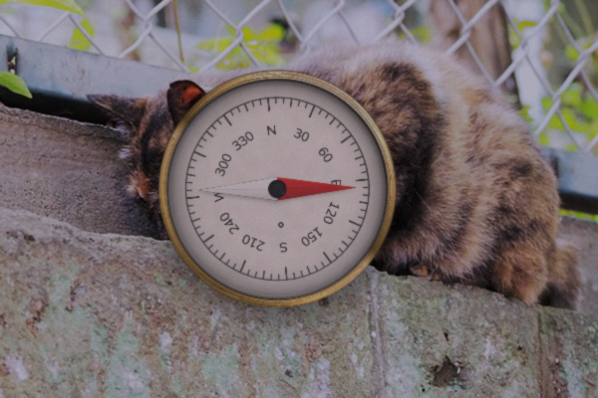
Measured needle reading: 95
